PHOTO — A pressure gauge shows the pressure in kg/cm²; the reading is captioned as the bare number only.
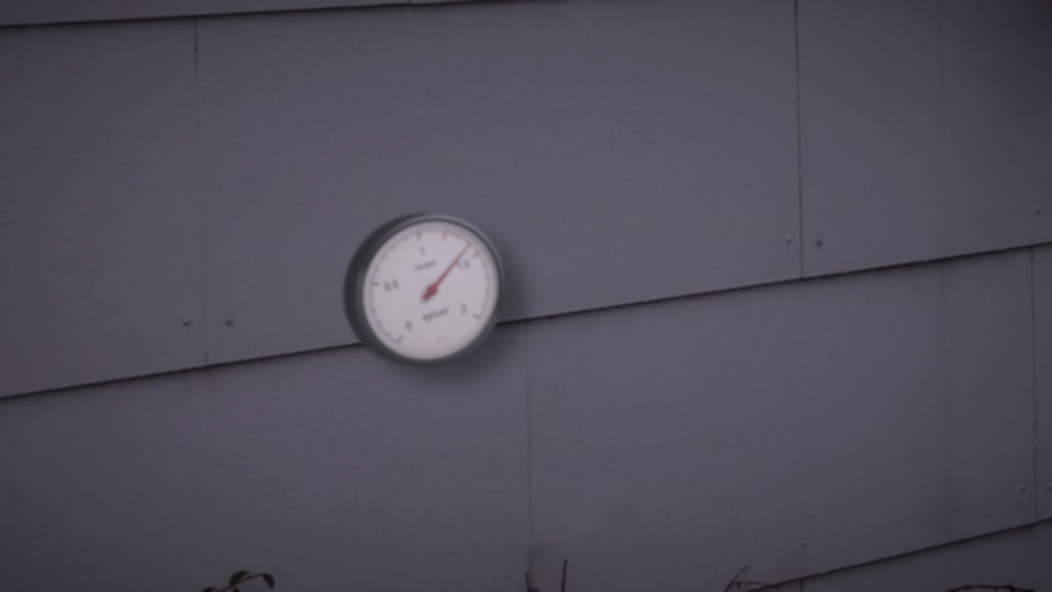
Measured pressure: 1.4
